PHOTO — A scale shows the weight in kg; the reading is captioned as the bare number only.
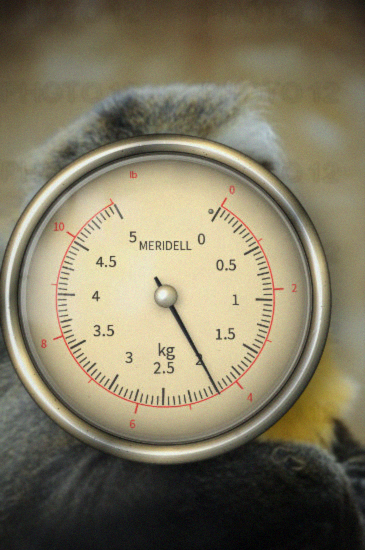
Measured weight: 2
